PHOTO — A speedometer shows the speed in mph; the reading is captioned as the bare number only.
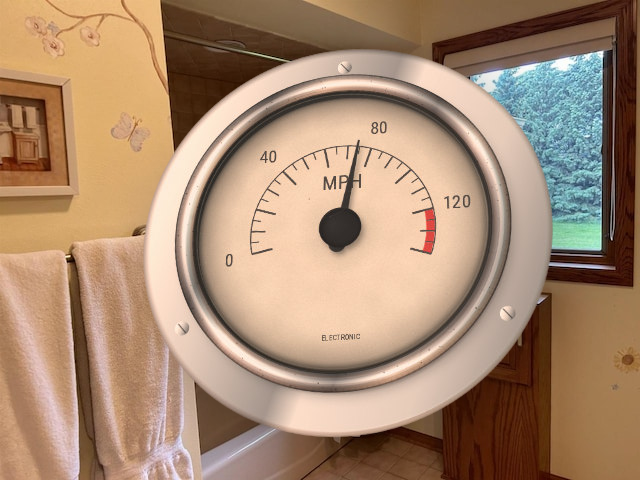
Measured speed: 75
